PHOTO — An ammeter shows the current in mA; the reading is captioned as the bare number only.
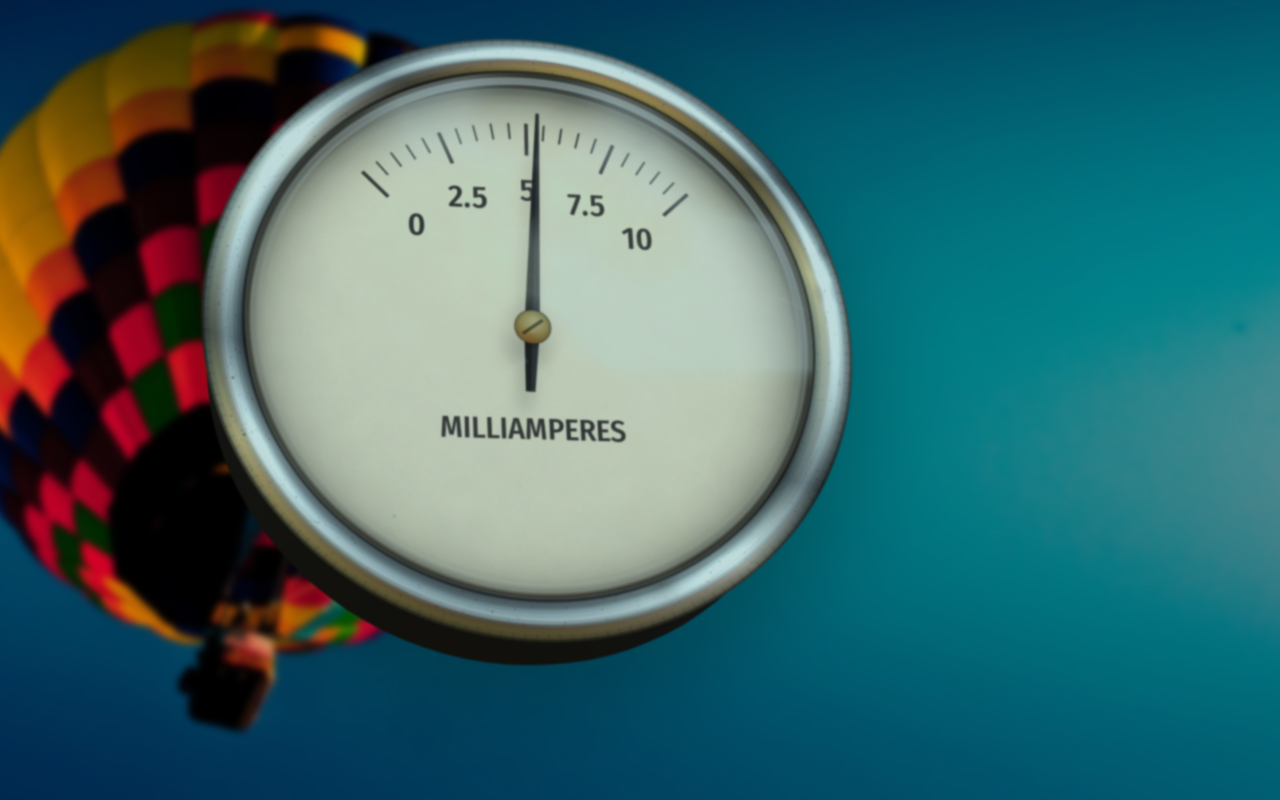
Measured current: 5.25
